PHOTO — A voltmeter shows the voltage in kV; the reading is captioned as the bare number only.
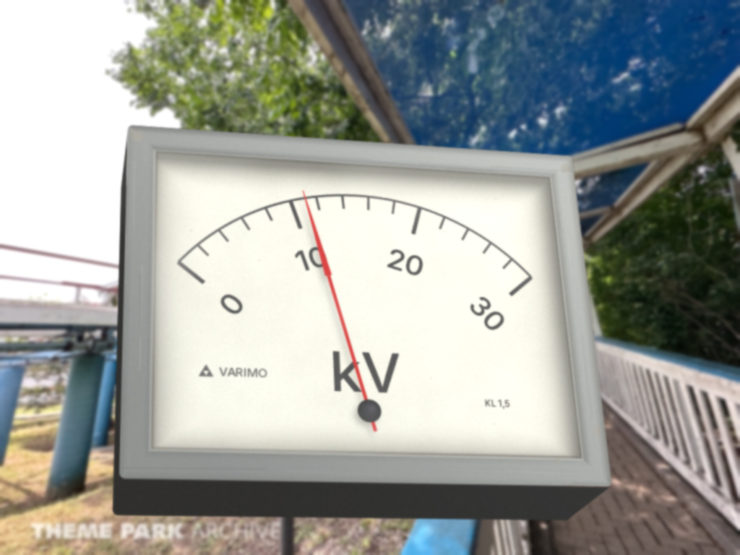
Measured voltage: 11
